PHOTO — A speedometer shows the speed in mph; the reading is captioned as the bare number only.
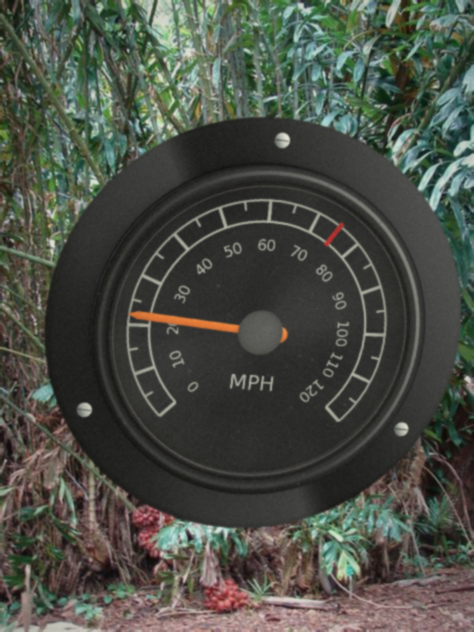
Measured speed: 22.5
